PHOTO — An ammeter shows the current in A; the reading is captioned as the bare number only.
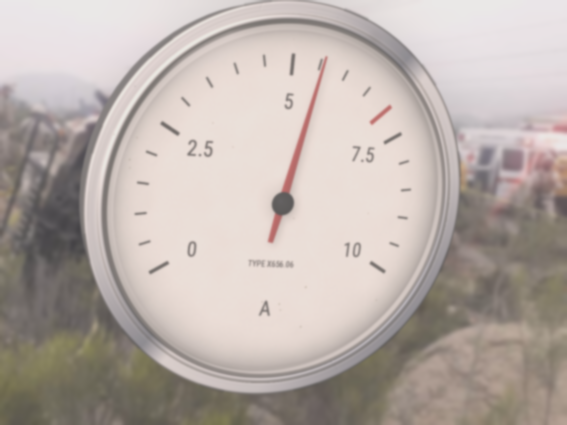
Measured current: 5.5
